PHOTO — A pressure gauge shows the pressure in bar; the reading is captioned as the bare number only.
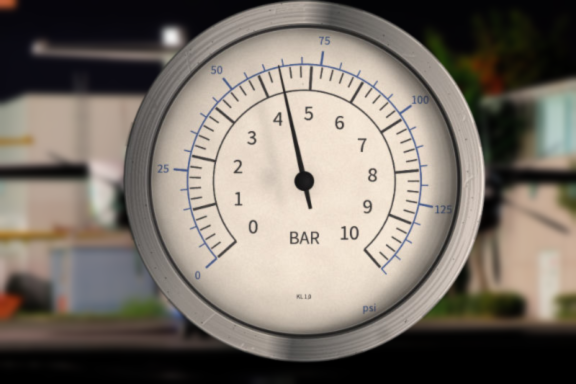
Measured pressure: 4.4
